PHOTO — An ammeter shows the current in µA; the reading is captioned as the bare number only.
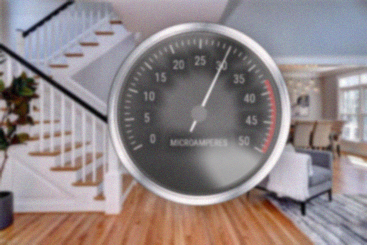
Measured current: 30
